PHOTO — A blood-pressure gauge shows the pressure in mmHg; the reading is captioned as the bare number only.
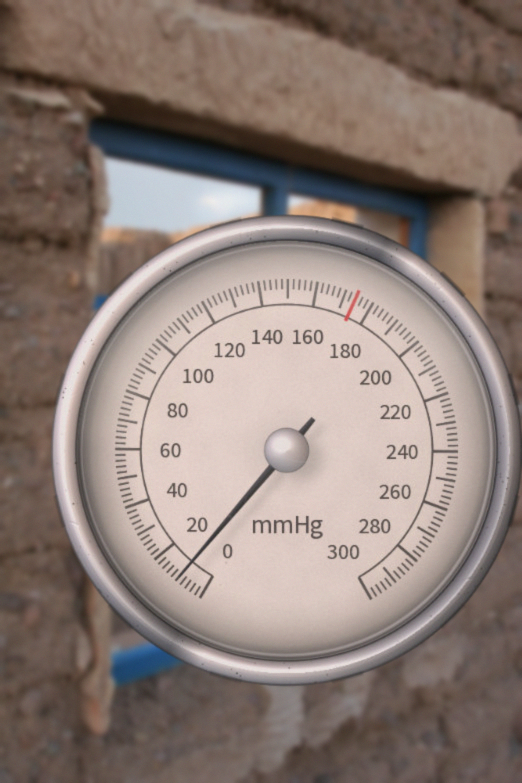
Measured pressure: 10
